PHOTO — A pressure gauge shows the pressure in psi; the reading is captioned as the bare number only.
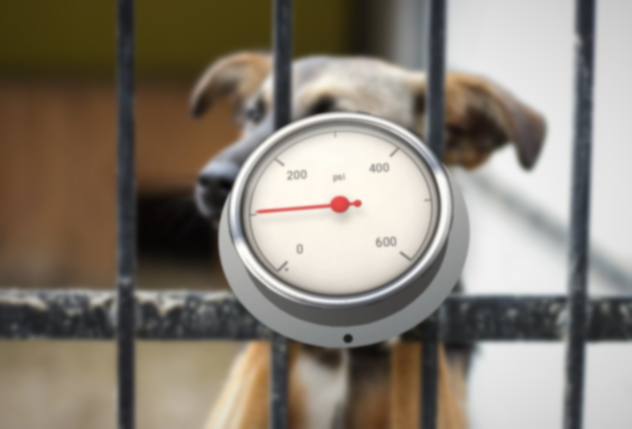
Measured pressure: 100
